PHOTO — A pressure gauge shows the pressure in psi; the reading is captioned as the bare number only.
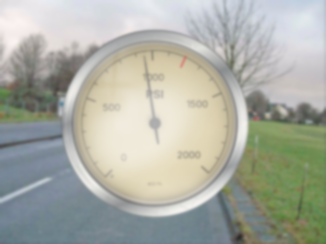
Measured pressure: 950
